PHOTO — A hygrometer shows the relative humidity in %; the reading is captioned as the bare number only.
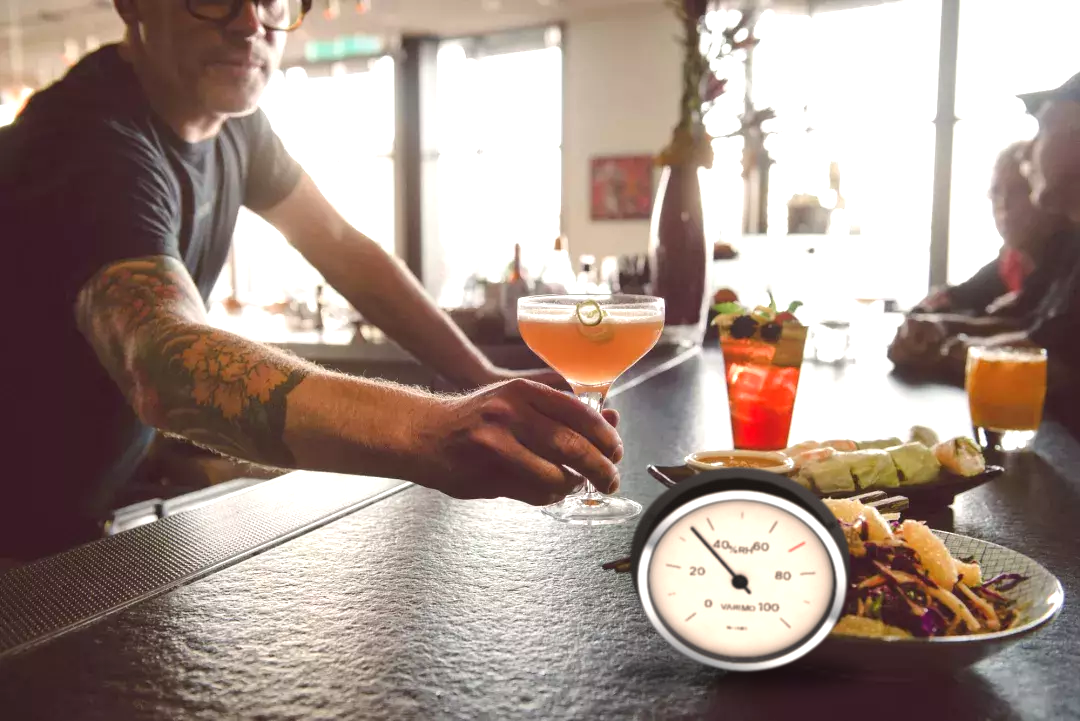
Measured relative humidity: 35
